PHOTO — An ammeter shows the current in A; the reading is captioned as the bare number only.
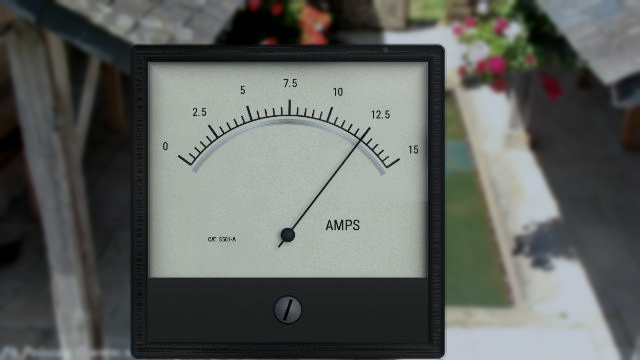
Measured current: 12.5
